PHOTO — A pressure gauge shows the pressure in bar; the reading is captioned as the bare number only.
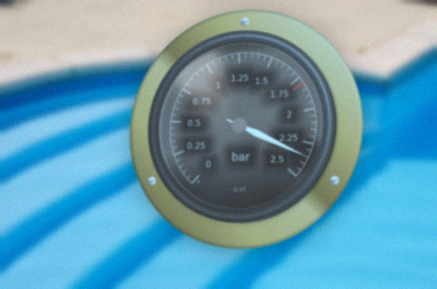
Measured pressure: 2.35
